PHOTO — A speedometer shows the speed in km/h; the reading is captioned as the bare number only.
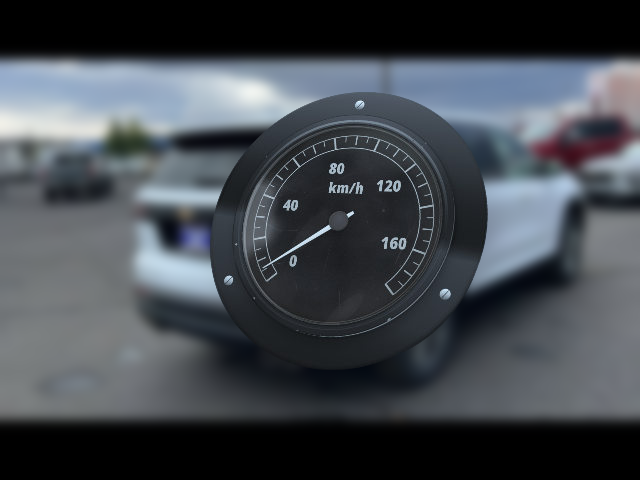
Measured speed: 5
